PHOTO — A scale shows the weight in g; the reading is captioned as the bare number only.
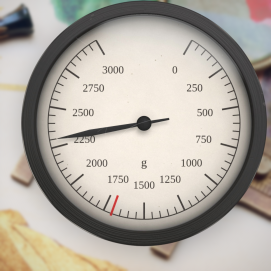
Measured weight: 2300
